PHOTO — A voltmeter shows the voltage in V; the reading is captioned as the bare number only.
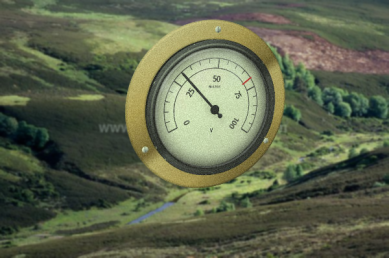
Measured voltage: 30
